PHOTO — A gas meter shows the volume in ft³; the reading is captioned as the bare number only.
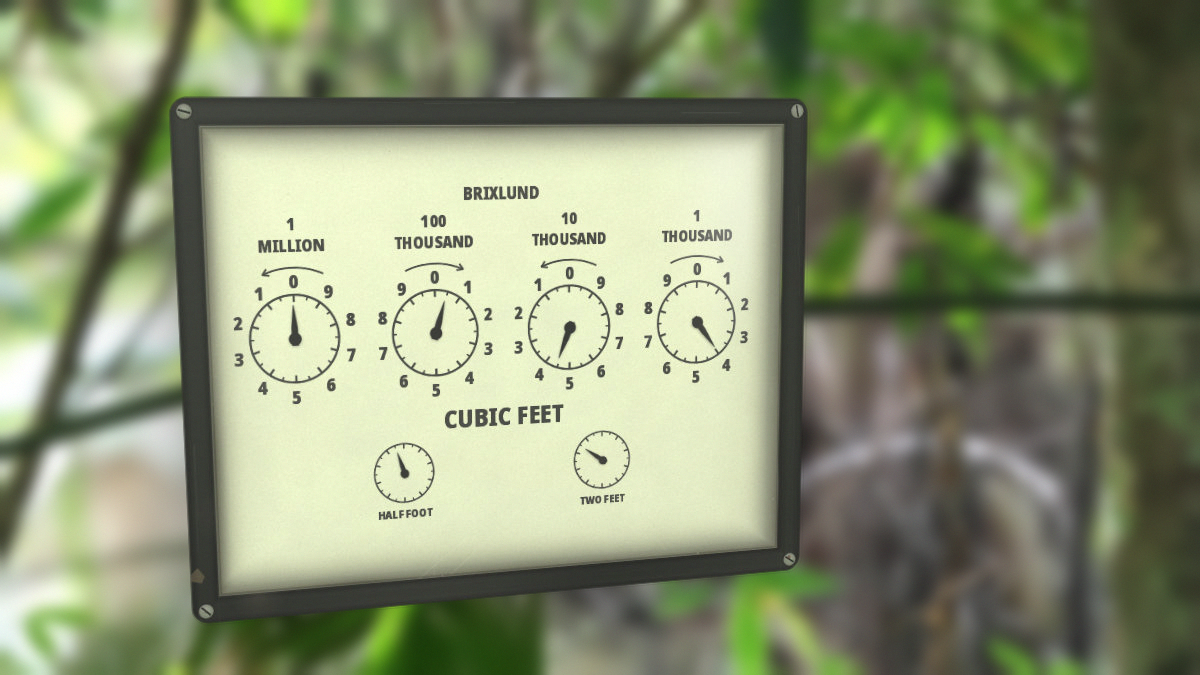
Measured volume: 4400
